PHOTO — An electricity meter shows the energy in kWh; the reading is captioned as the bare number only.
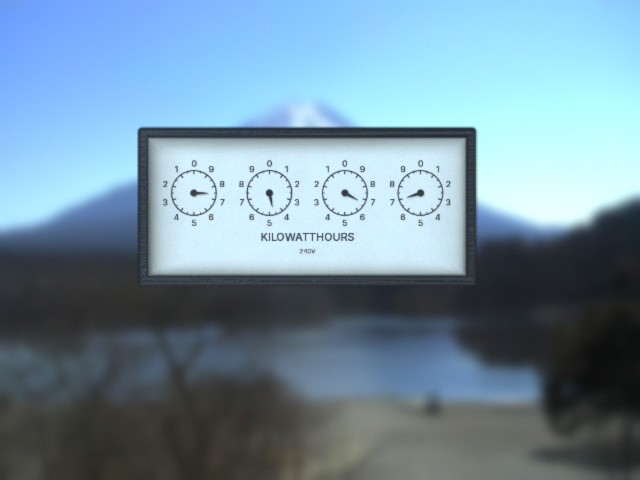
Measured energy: 7467
